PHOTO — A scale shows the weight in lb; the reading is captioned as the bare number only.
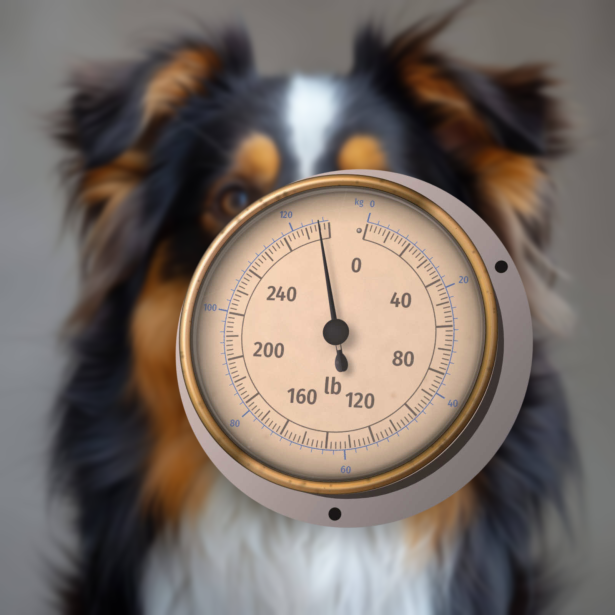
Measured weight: 276
